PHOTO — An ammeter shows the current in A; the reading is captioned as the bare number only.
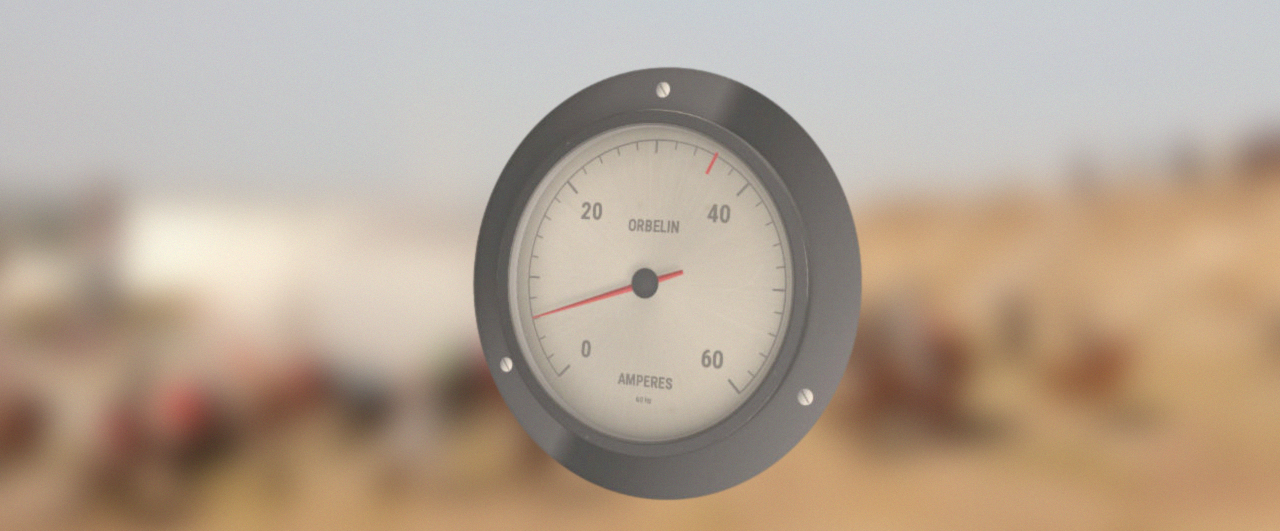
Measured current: 6
